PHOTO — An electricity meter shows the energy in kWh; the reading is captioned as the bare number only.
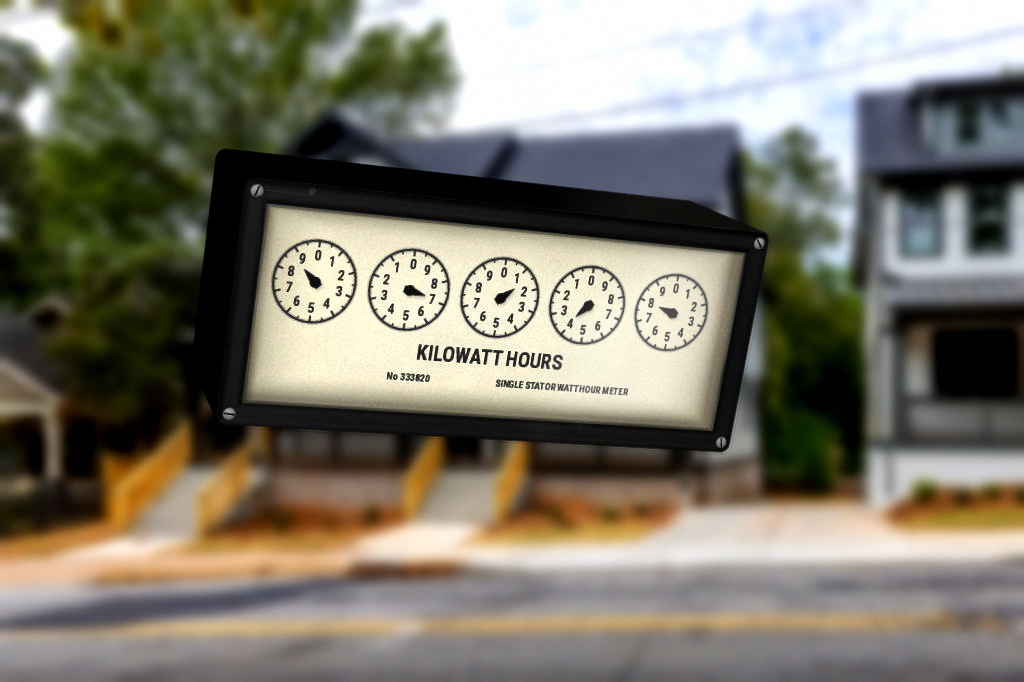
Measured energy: 87138
